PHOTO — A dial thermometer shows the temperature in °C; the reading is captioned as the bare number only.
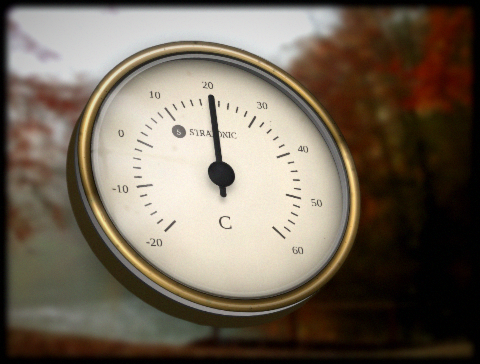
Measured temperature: 20
